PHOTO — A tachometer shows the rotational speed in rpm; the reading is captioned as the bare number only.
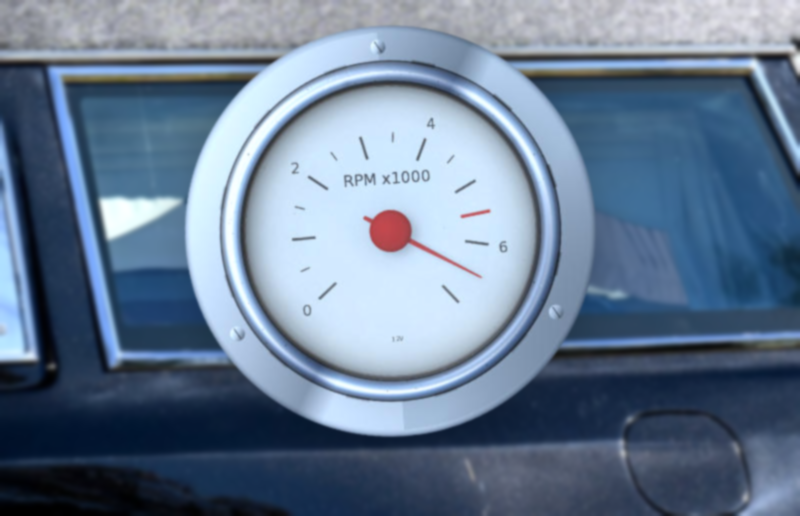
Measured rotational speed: 6500
